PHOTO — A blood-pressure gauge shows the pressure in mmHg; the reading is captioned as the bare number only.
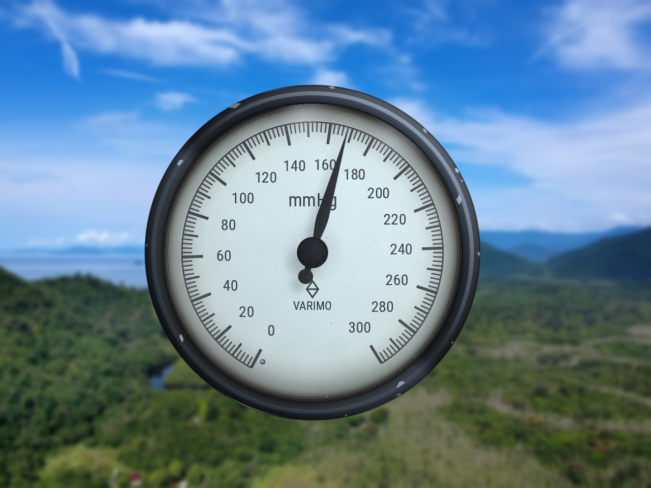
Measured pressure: 168
